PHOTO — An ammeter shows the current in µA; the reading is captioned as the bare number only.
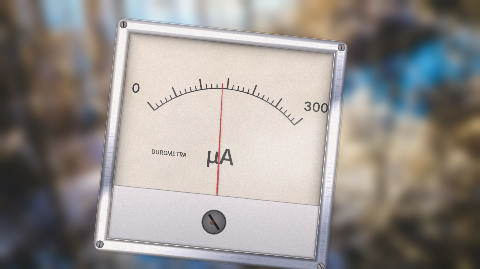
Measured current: 140
